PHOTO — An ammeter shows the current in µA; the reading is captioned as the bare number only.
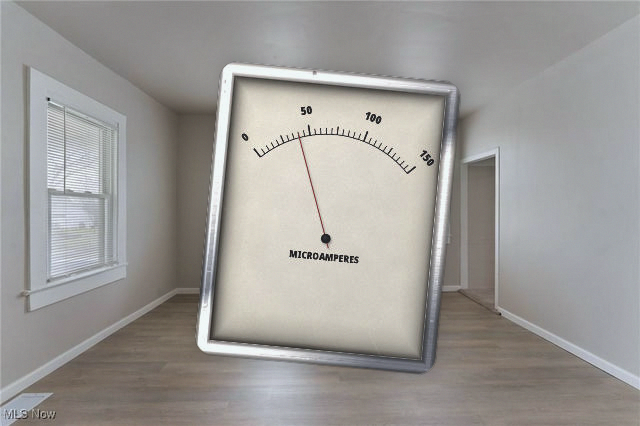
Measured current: 40
